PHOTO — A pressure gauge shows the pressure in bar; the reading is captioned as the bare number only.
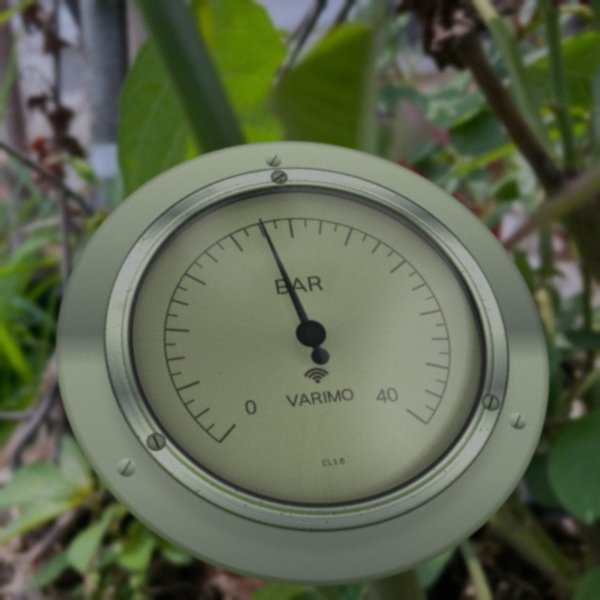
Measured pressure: 18
